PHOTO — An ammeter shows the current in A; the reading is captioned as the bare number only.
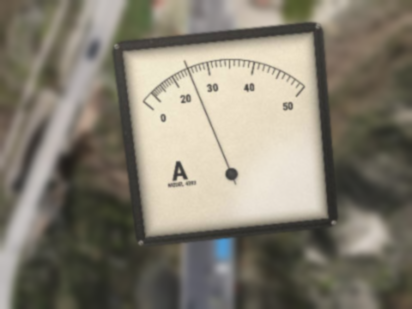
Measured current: 25
